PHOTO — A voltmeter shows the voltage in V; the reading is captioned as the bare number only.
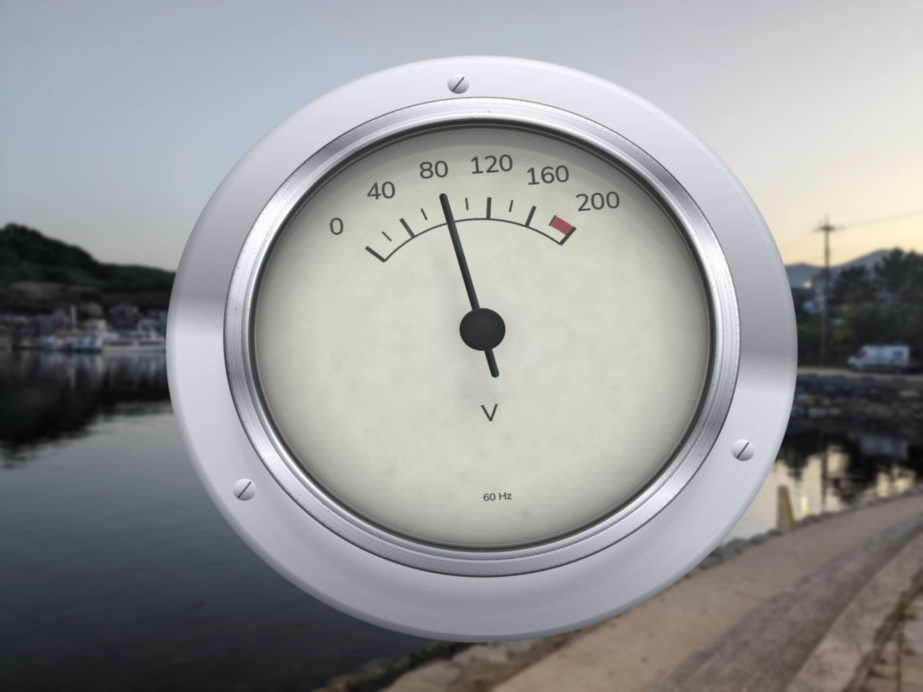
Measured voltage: 80
